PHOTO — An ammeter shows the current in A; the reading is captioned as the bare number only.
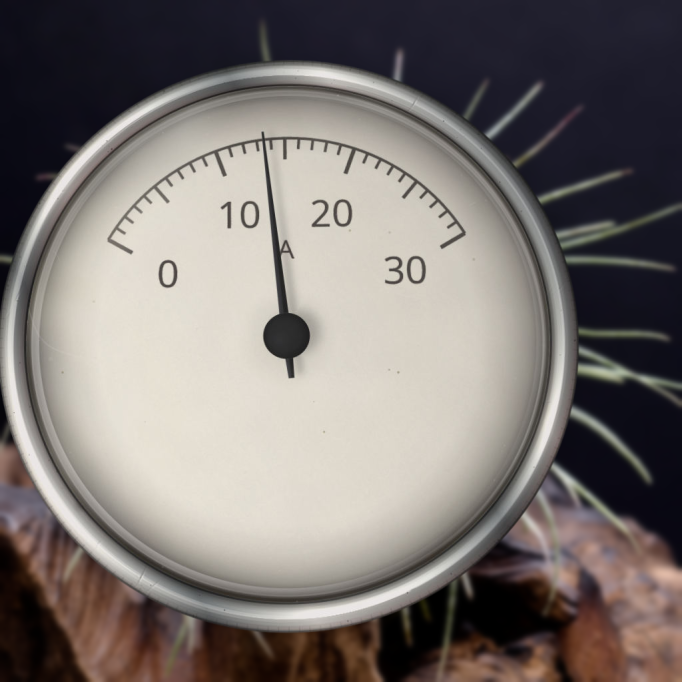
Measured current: 13.5
